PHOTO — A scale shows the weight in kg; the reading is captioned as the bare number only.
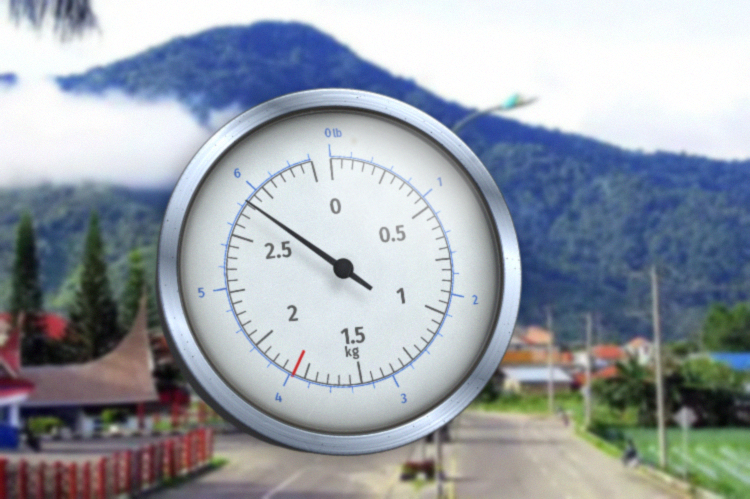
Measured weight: 2.65
